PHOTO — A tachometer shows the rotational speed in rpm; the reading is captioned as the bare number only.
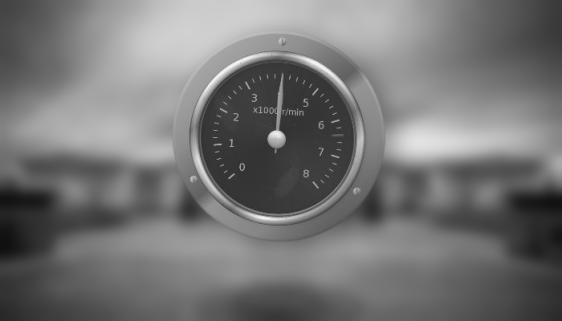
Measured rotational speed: 4000
